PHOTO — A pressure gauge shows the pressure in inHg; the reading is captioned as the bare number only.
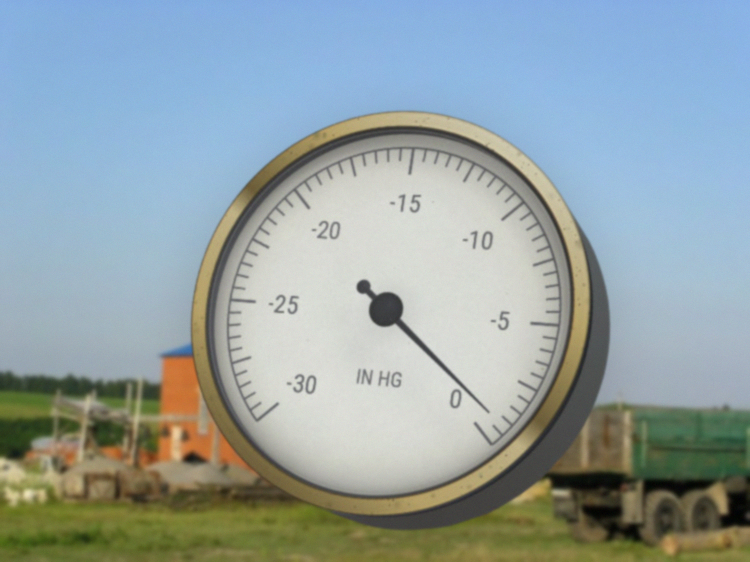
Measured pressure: -0.75
